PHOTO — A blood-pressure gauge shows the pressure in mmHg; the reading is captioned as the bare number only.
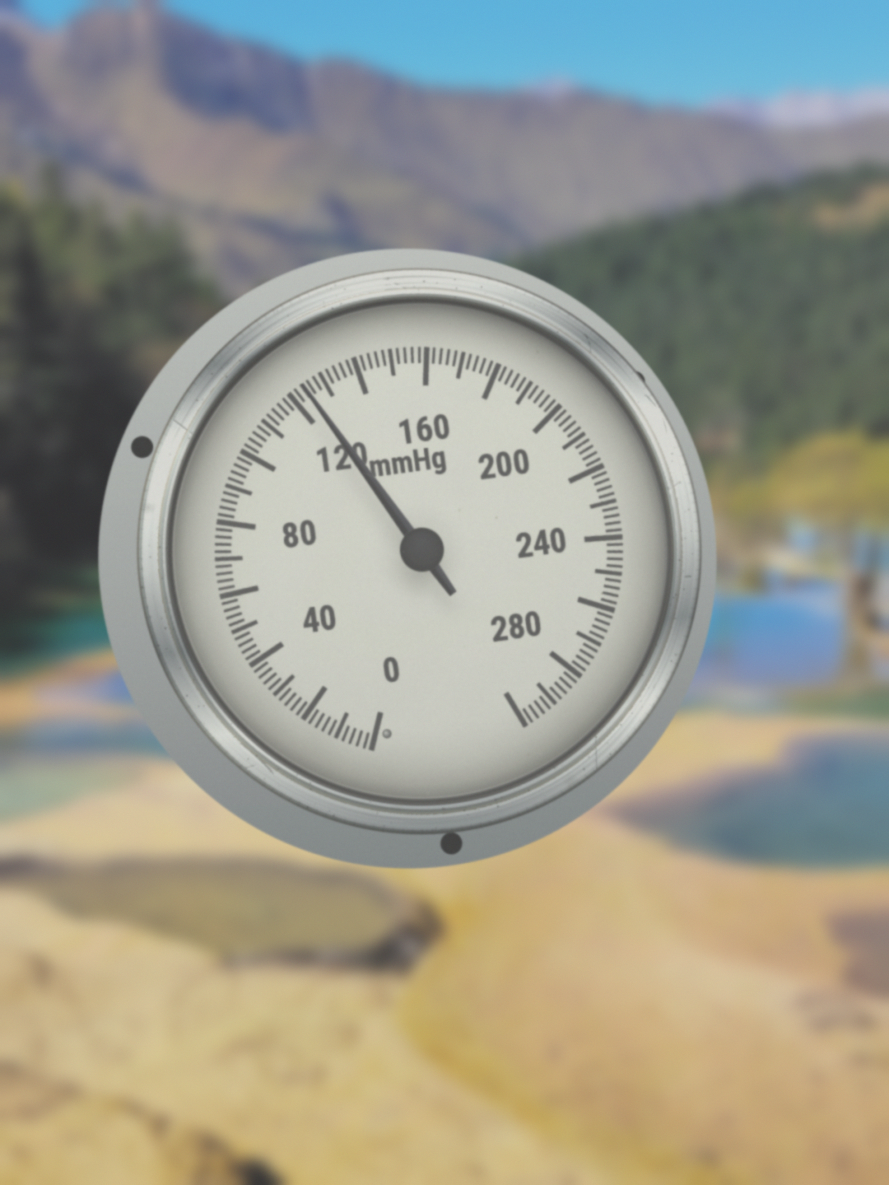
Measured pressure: 124
